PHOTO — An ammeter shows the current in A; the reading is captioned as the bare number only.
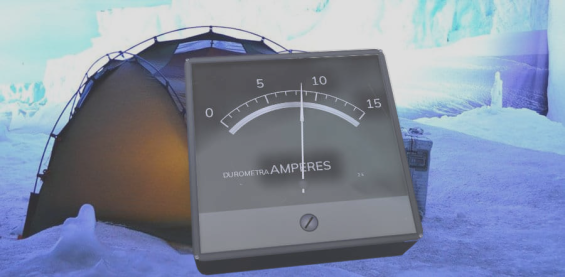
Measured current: 8.5
